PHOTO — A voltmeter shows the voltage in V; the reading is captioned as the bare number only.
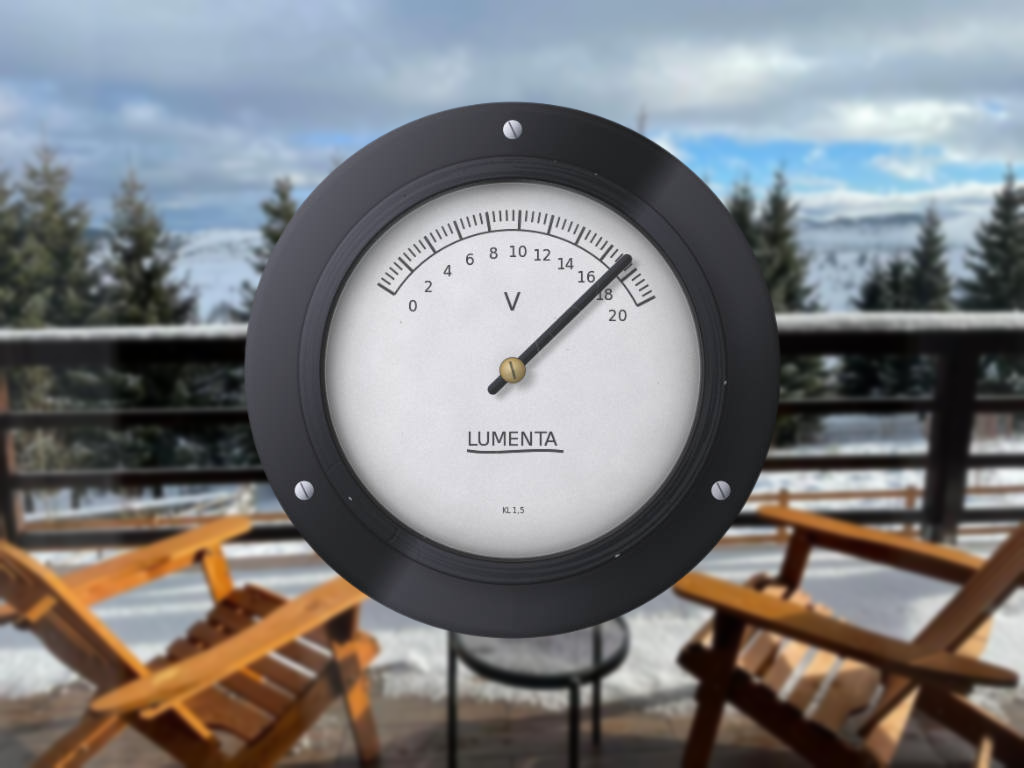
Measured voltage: 17.2
